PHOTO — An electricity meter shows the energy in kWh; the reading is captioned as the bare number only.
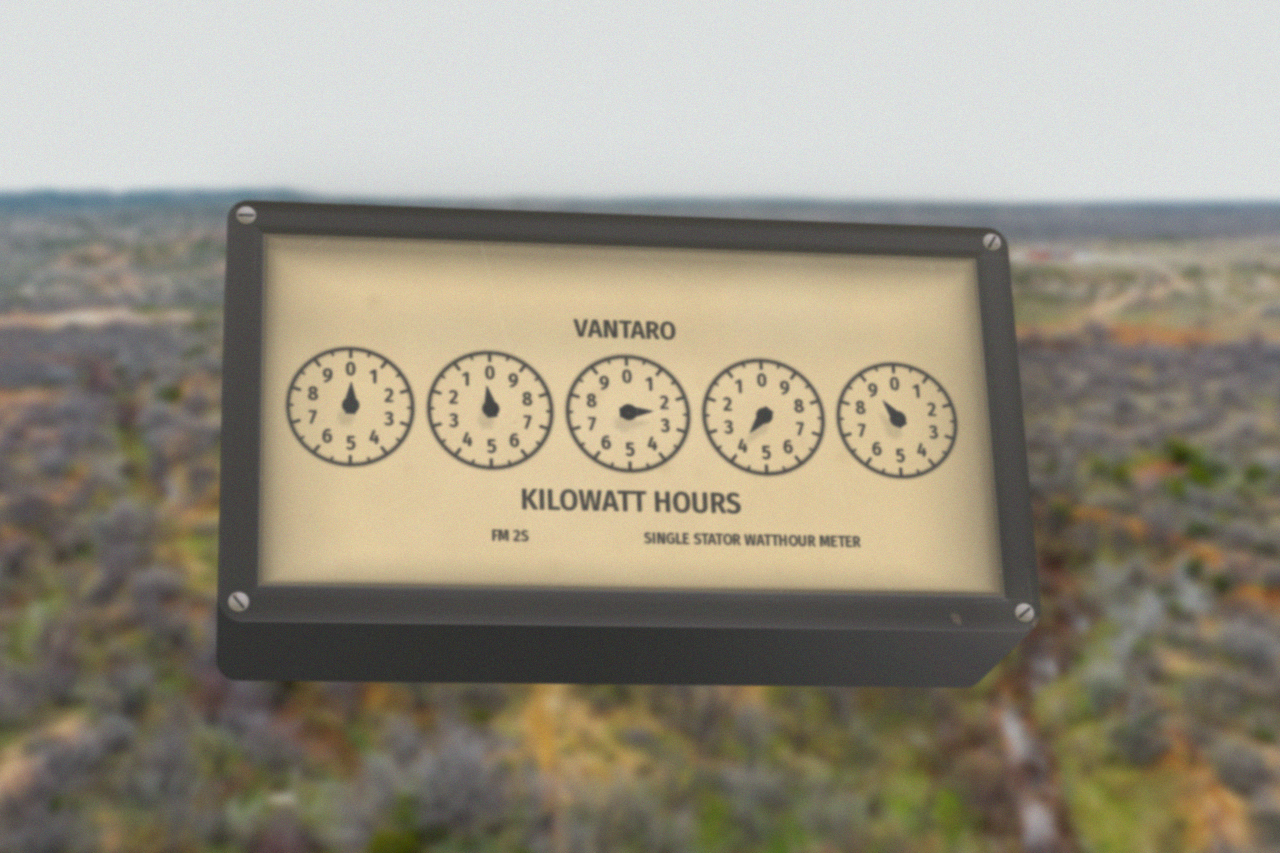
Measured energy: 239
